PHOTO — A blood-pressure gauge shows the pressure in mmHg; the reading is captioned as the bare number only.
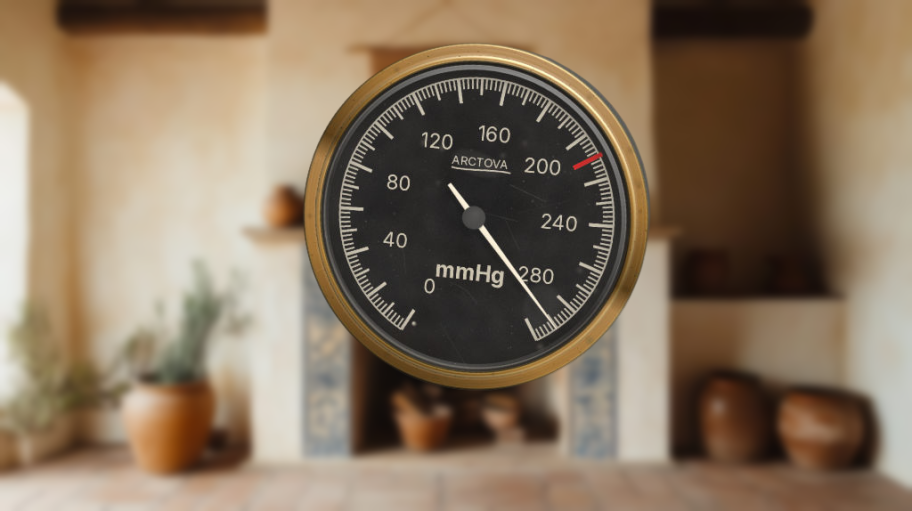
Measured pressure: 290
